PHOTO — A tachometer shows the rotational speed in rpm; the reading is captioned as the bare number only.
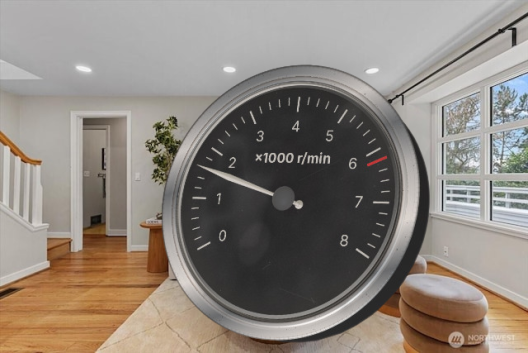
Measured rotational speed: 1600
